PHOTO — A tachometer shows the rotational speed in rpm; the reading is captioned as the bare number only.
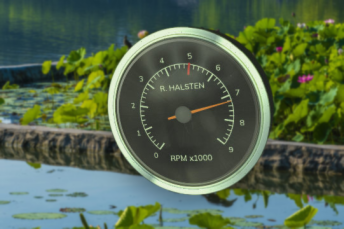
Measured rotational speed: 7200
